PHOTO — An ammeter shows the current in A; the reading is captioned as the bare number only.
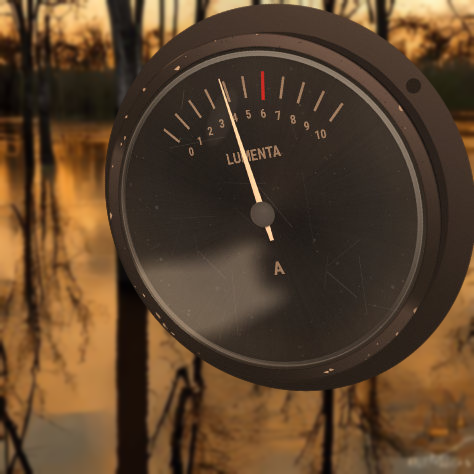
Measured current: 4
